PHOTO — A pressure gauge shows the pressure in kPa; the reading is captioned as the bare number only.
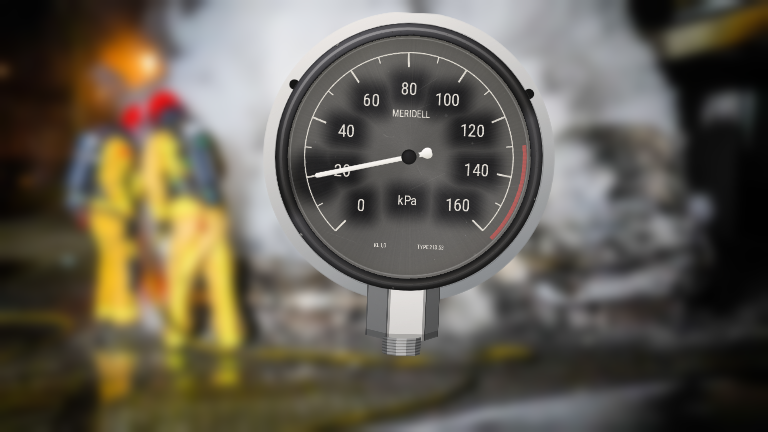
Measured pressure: 20
